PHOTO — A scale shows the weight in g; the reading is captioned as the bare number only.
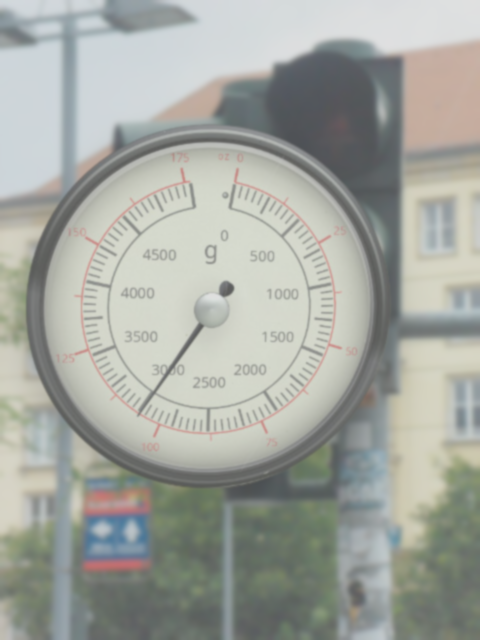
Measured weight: 3000
